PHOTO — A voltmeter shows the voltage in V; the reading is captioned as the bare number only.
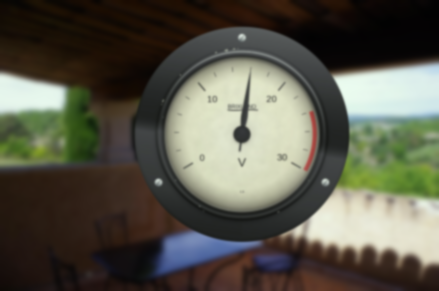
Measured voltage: 16
